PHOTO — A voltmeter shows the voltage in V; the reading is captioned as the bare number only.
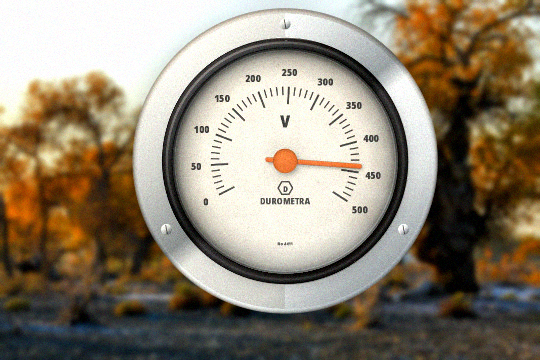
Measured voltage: 440
